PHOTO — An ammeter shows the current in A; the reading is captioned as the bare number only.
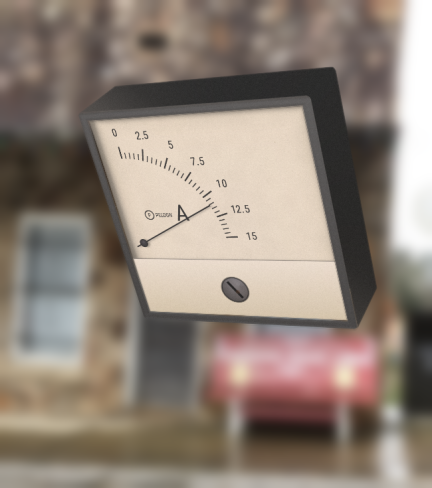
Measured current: 11
